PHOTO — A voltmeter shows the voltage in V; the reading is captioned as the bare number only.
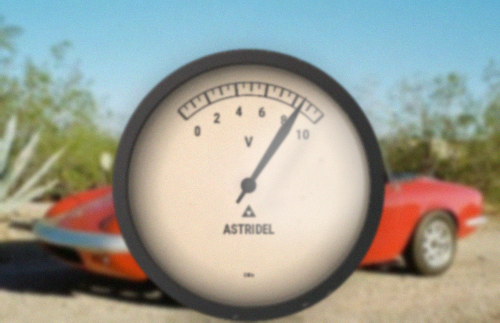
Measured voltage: 8.5
